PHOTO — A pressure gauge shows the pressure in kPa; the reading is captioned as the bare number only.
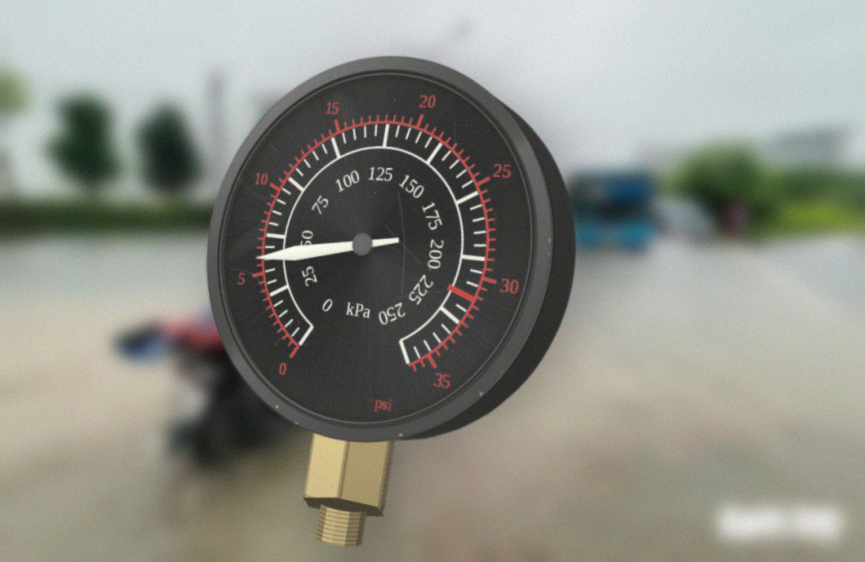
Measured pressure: 40
